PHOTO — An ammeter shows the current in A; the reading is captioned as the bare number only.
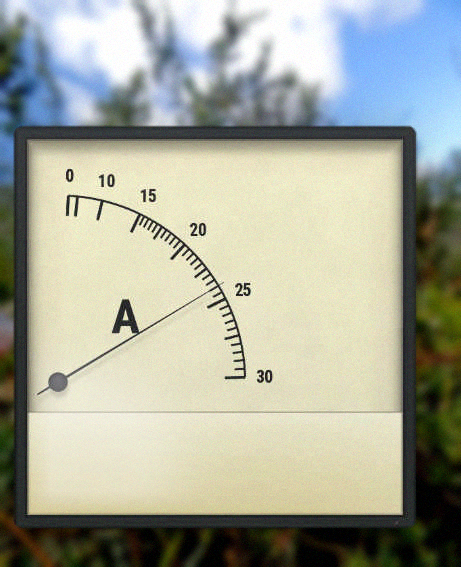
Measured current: 24
